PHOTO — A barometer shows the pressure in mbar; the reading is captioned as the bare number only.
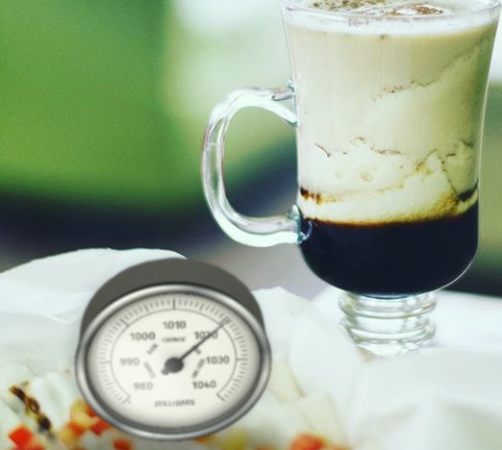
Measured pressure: 1020
